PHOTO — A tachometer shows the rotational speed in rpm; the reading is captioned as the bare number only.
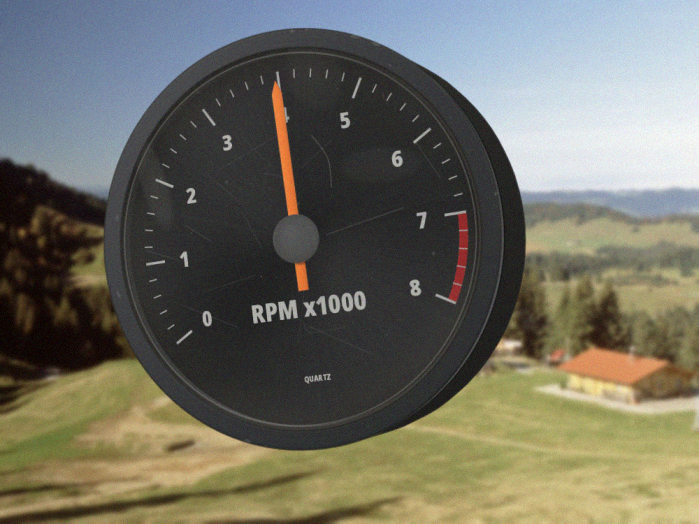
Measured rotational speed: 4000
